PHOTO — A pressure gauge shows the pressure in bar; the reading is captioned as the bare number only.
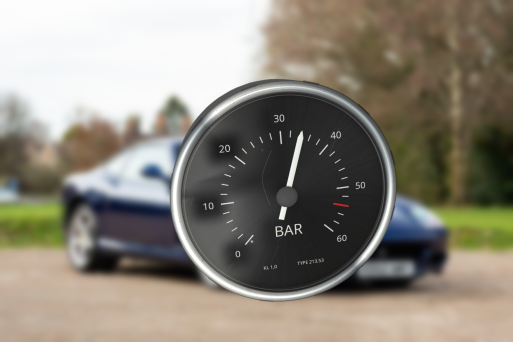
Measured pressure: 34
